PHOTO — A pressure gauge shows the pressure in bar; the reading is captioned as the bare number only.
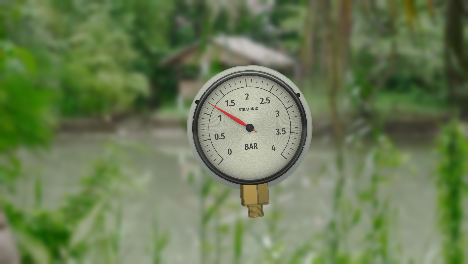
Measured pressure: 1.2
